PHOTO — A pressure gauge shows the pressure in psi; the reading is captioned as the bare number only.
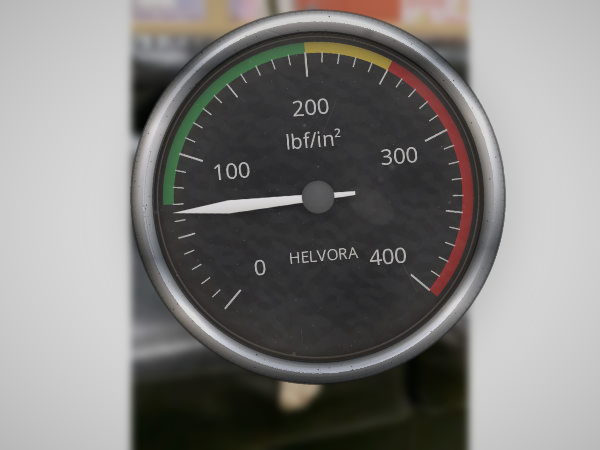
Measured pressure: 65
